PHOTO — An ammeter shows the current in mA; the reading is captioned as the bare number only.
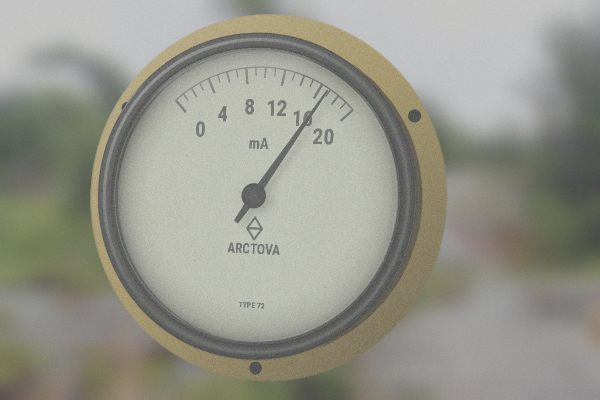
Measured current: 17
